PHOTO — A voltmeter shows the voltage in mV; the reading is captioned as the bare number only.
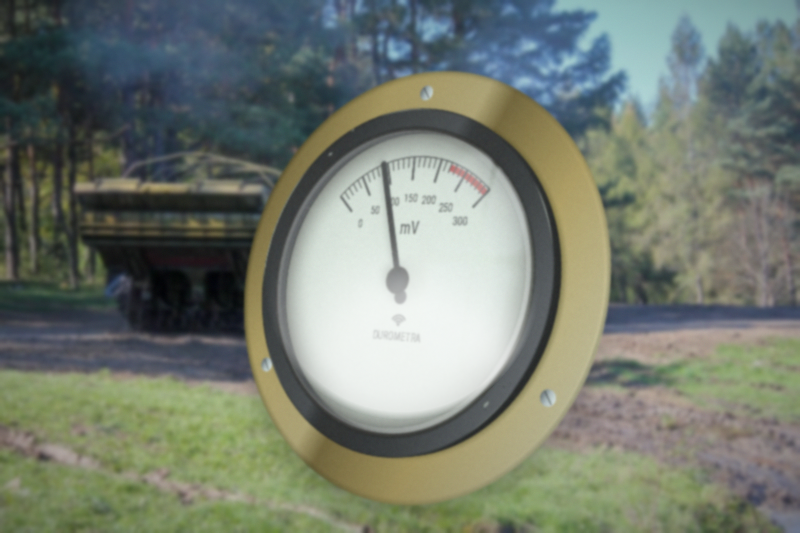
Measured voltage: 100
